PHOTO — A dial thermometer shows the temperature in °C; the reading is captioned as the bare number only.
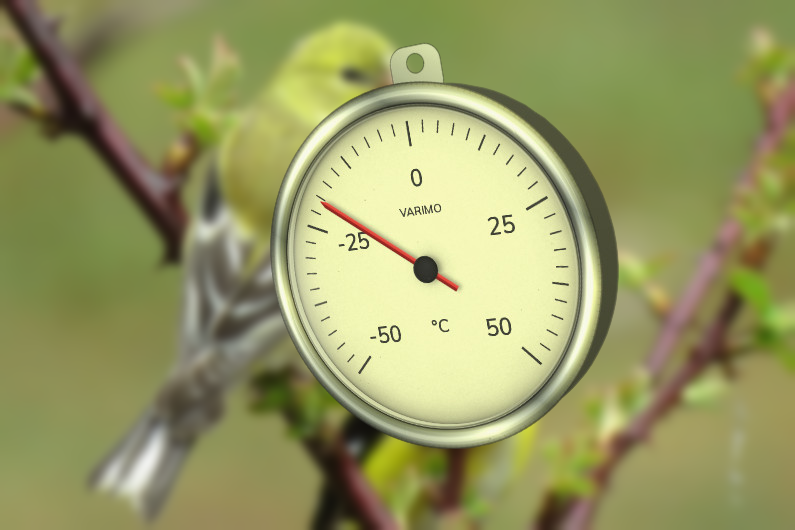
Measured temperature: -20
